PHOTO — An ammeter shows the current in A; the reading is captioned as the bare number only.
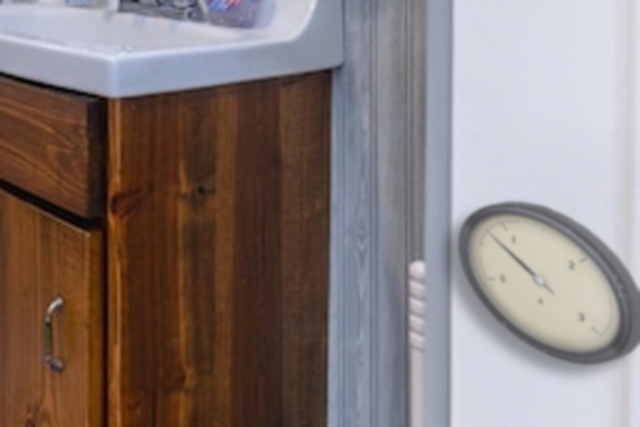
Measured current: 0.75
